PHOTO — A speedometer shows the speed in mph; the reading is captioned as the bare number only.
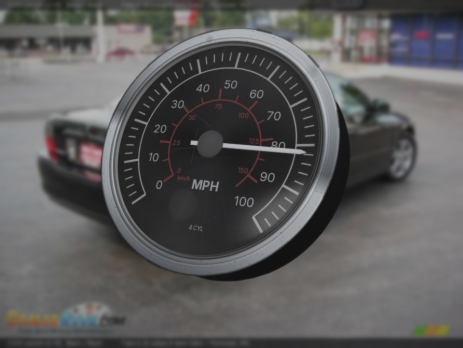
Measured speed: 82
